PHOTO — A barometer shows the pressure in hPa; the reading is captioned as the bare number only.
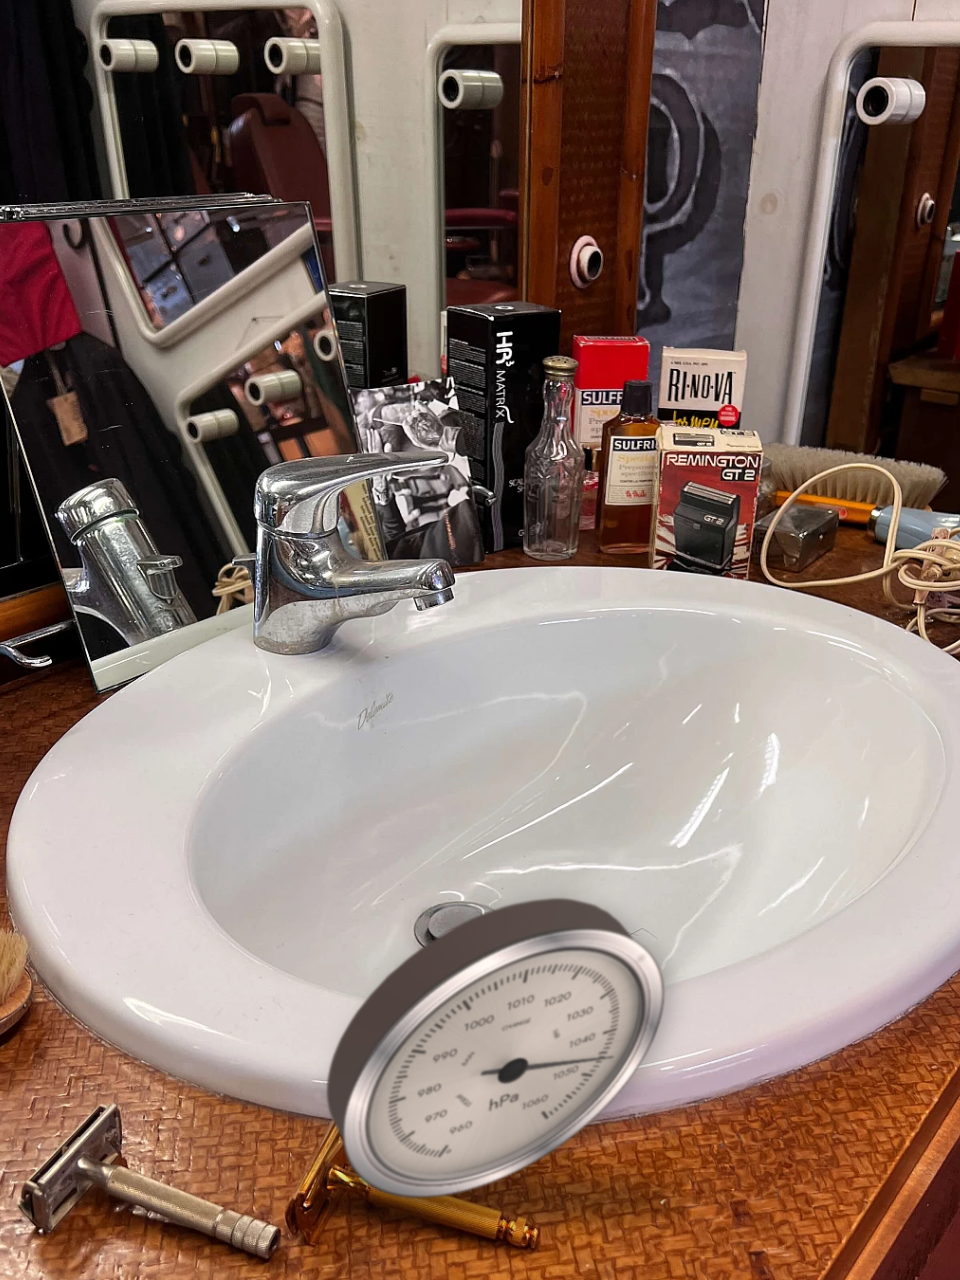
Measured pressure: 1045
